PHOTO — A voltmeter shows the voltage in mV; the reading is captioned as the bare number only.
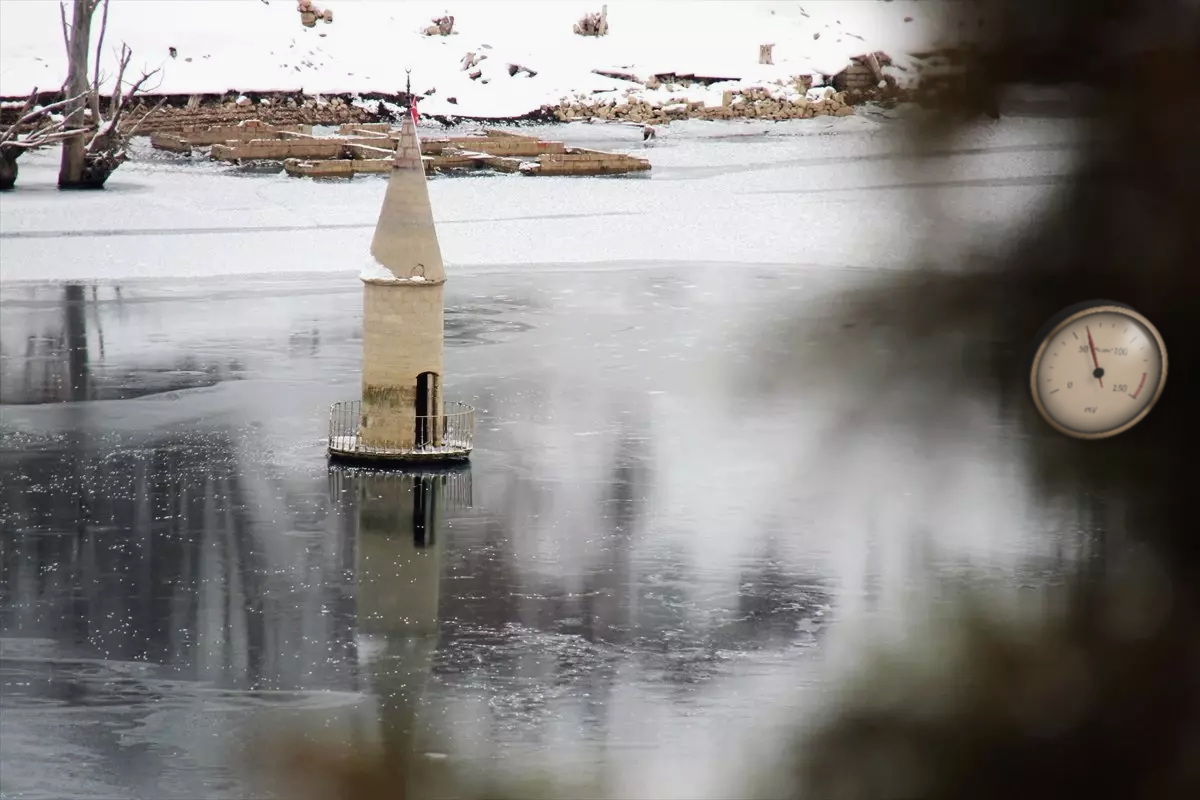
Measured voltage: 60
